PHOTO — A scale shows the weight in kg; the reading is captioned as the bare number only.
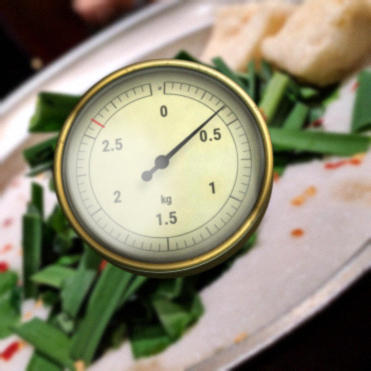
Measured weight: 0.4
